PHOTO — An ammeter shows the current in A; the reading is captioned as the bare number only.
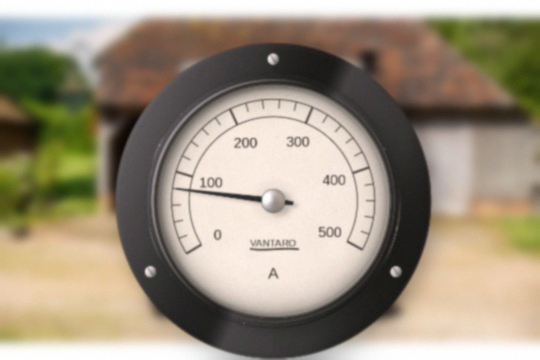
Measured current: 80
